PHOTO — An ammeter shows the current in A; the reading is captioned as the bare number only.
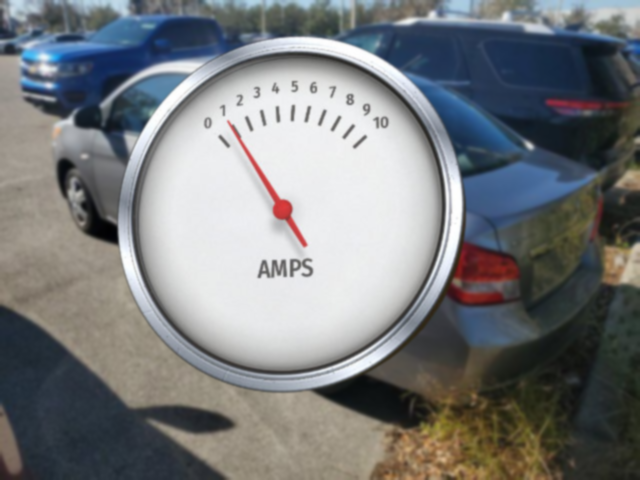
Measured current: 1
